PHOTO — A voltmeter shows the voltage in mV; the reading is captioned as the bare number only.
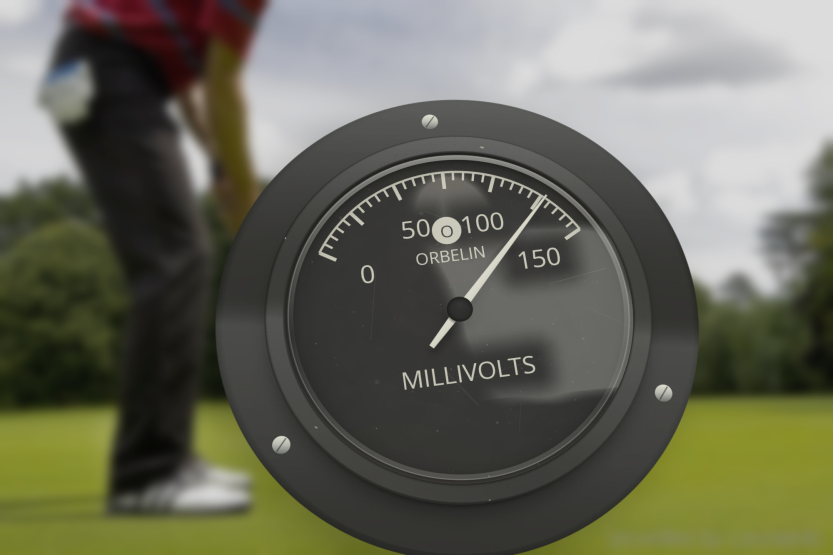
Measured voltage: 127.5
